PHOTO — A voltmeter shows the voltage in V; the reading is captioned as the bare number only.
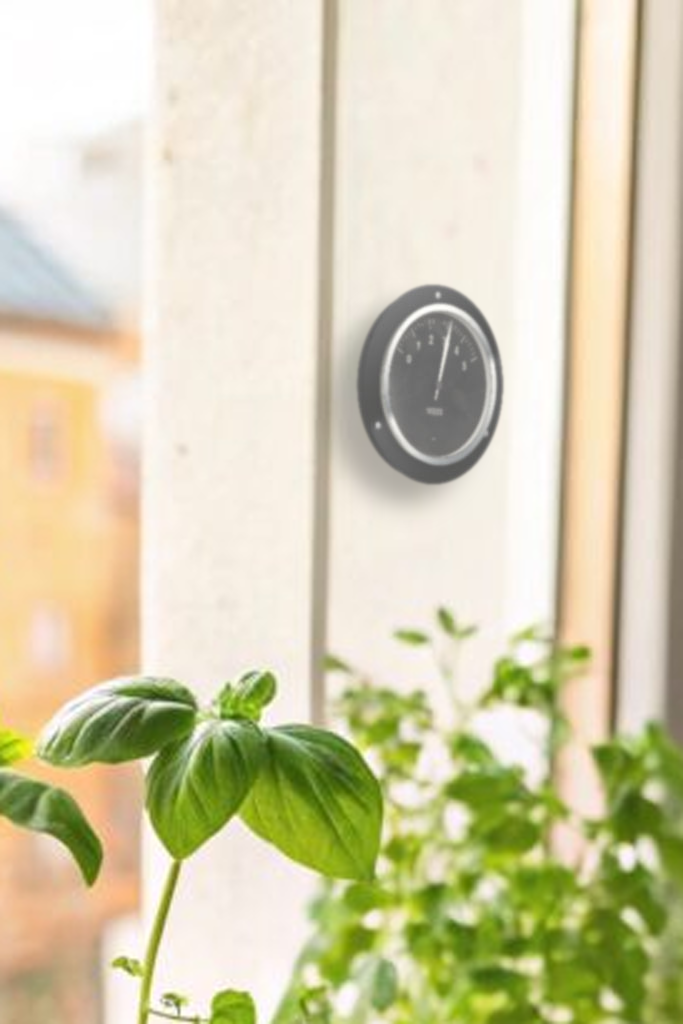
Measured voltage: 3
